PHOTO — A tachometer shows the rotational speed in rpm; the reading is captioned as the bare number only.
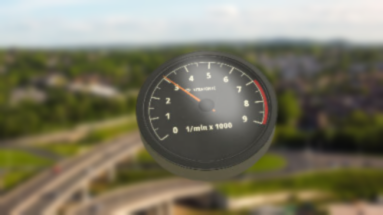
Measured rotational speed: 3000
